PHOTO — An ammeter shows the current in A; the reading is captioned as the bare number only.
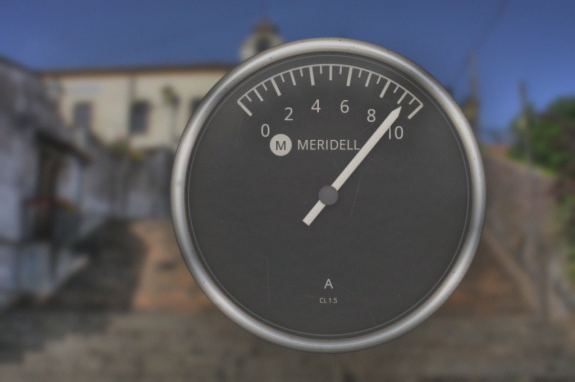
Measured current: 9.25
